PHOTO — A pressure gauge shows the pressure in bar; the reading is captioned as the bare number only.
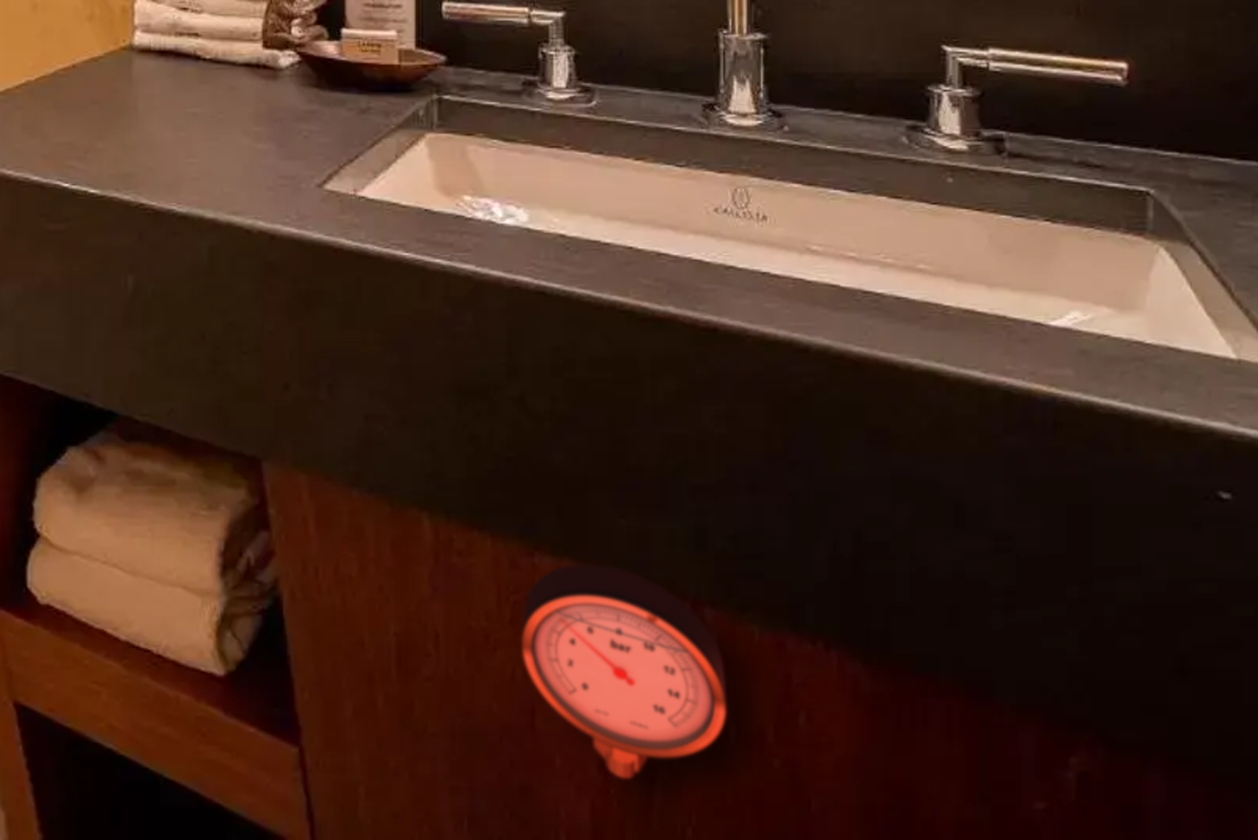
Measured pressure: 5
